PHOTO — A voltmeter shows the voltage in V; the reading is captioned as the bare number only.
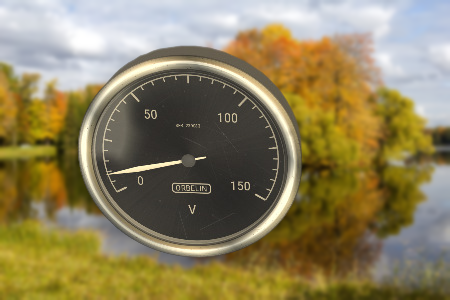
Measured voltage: 10
